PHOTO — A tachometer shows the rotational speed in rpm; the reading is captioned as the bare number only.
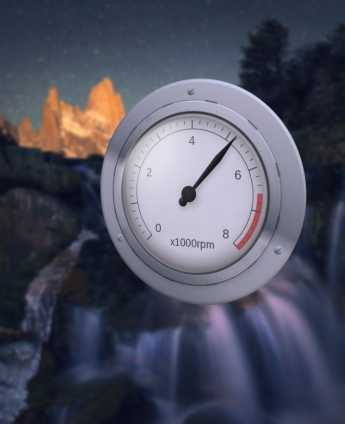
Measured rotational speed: 5200
